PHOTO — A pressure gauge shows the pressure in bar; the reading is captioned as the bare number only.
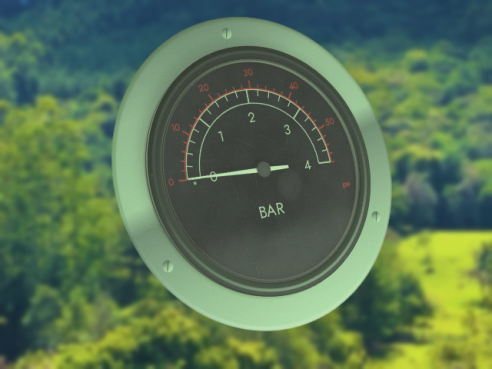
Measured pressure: 0
